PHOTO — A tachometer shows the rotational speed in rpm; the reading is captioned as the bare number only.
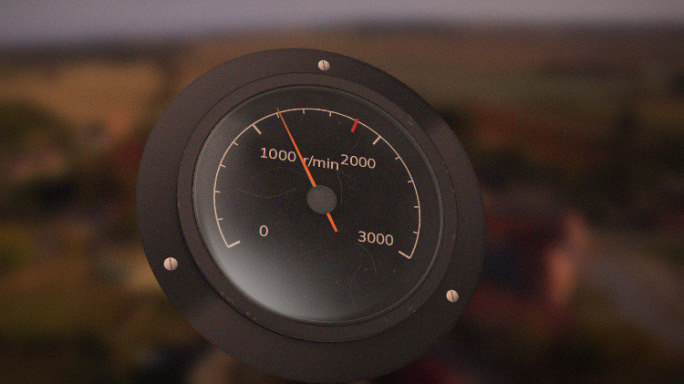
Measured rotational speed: 1200
